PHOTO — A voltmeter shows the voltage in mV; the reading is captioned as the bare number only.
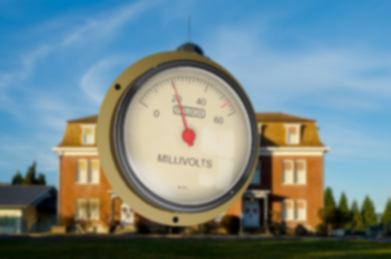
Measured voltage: 20
